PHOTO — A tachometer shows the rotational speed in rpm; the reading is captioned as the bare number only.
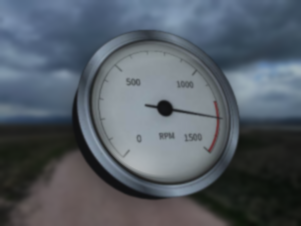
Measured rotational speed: 1300
